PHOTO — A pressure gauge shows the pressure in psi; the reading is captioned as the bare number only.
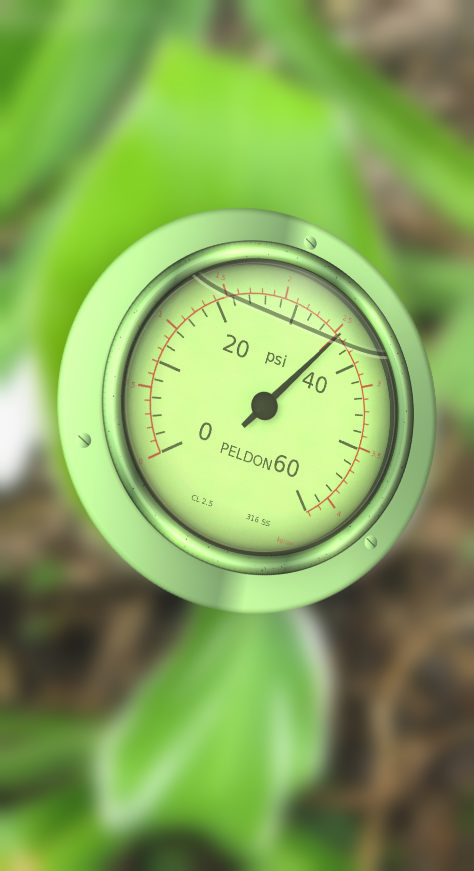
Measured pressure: 36
